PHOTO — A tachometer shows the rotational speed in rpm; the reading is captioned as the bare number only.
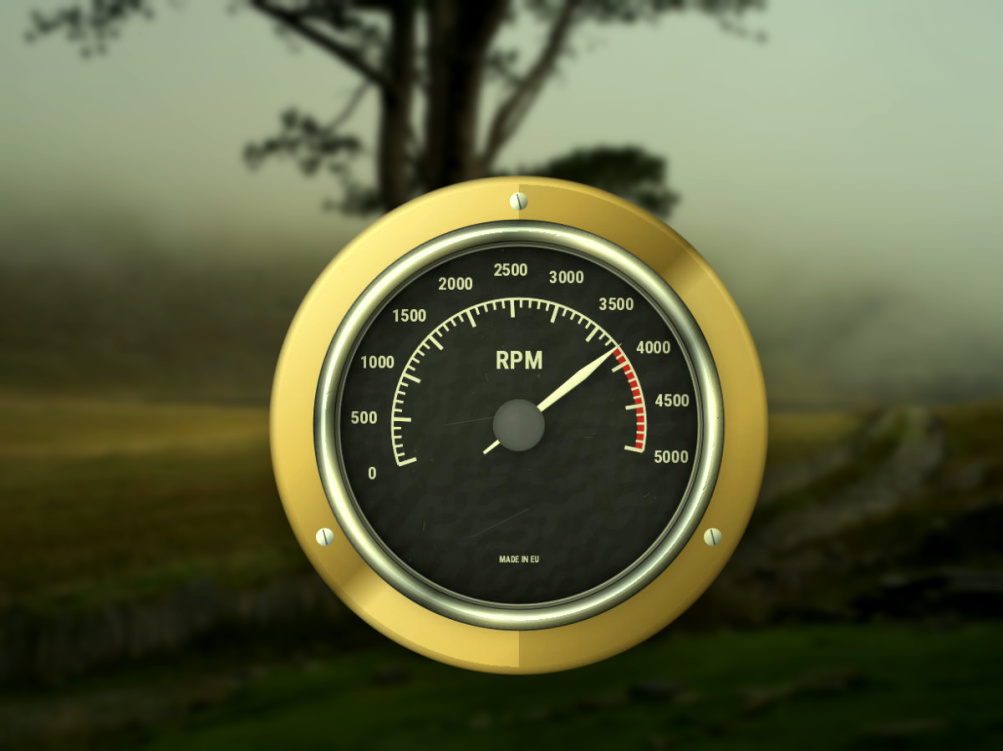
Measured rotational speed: 3800
